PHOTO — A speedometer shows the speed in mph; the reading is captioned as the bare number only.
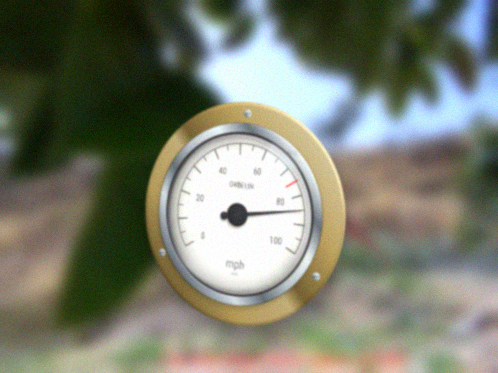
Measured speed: 85
